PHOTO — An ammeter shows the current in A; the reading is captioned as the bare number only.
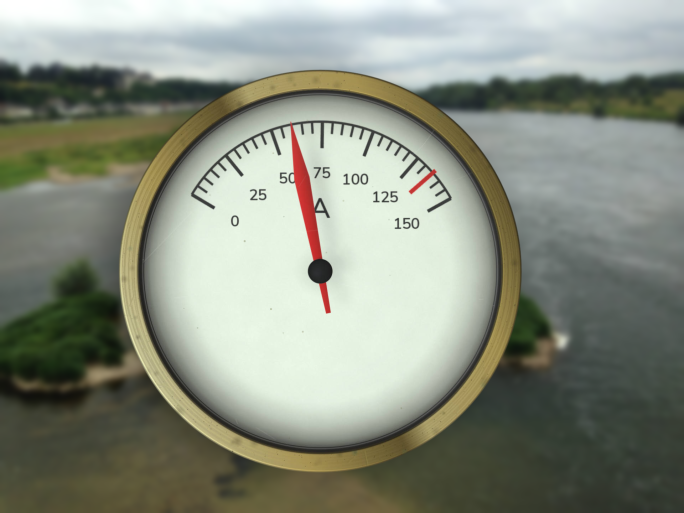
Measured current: 60
